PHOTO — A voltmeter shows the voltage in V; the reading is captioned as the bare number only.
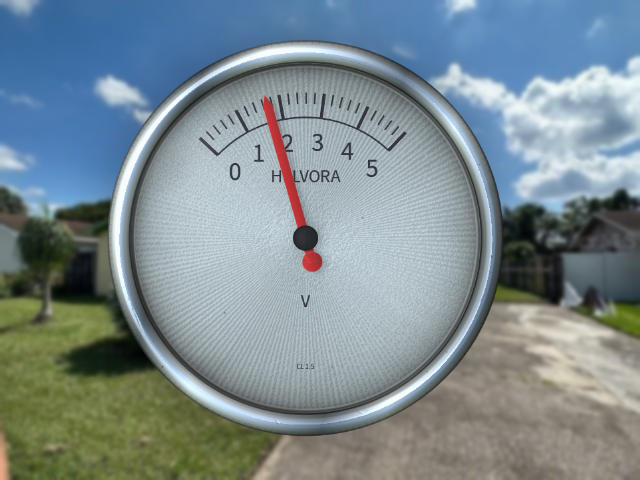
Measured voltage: 1.7
